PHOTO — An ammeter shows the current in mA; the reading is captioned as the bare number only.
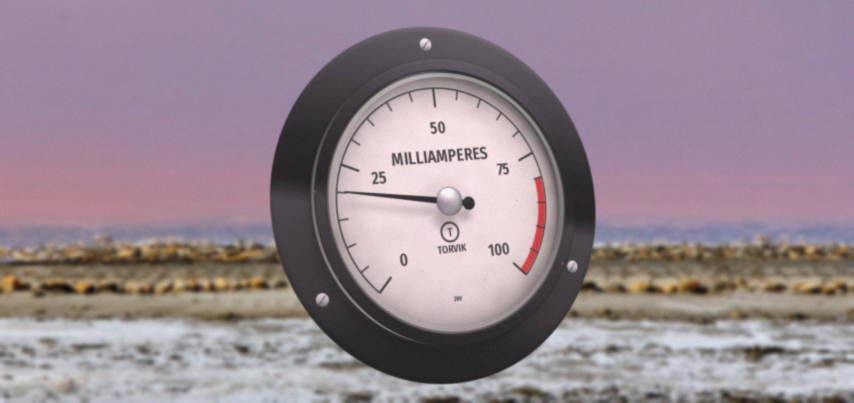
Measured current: 20
